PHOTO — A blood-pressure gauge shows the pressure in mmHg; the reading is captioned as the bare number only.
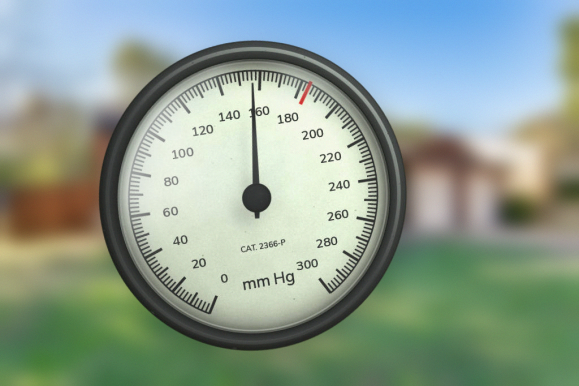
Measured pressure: 156
